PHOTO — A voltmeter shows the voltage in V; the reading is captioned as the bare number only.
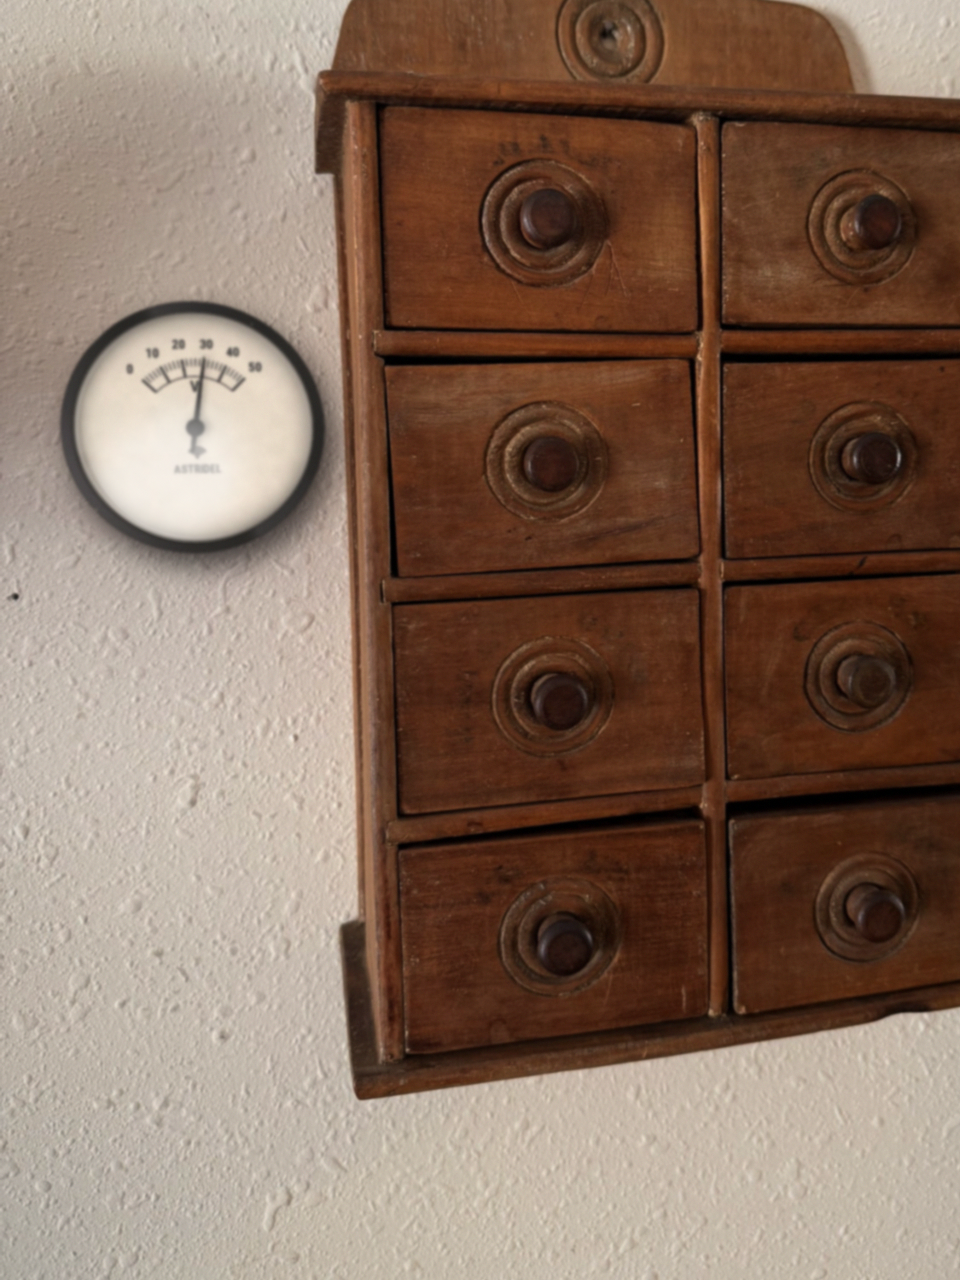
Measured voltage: 30
